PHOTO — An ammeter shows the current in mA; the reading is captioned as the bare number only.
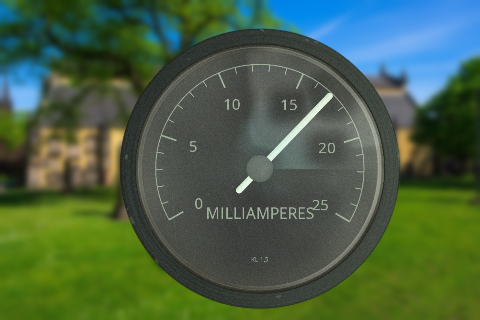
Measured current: 17
